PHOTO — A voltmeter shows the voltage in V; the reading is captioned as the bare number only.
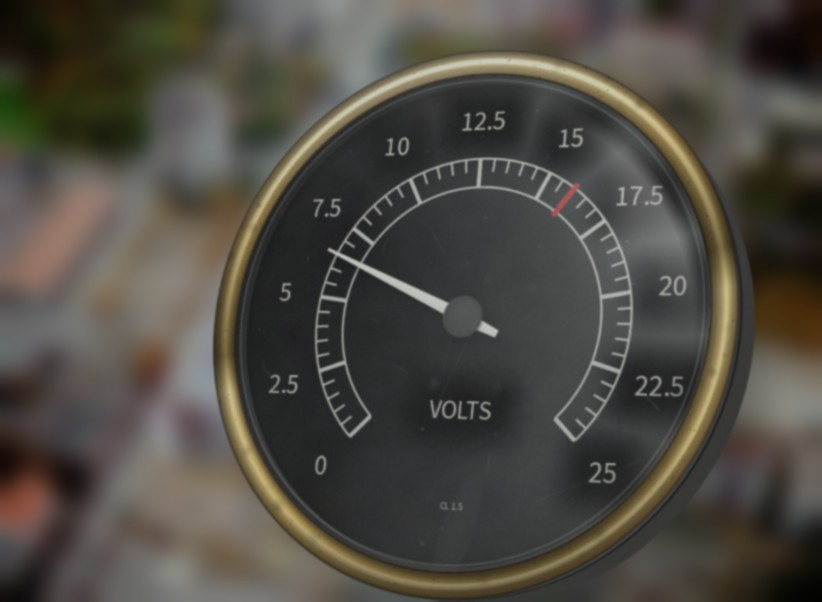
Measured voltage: 6.5
